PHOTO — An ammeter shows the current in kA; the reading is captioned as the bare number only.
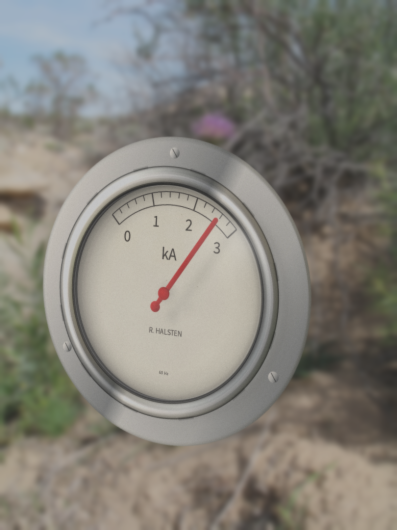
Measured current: 2.6
